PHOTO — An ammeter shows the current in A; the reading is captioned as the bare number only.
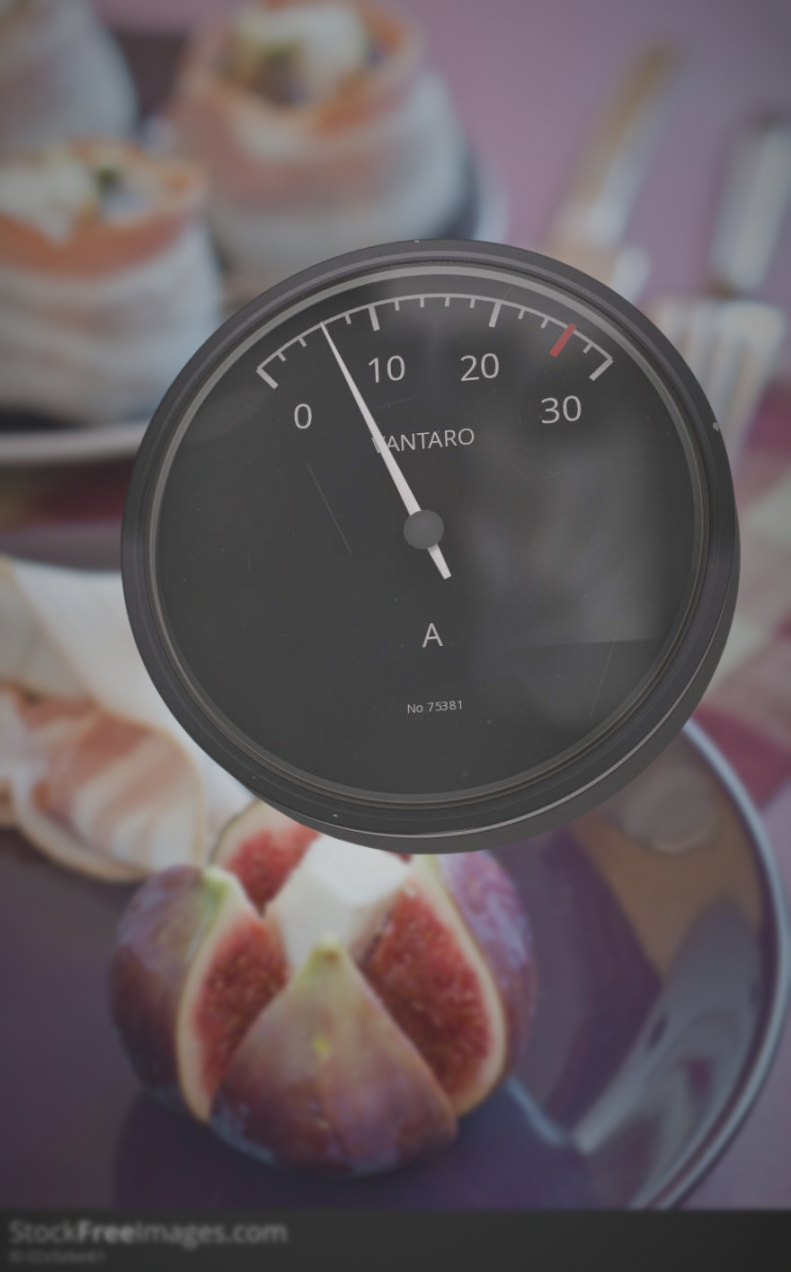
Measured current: 6
